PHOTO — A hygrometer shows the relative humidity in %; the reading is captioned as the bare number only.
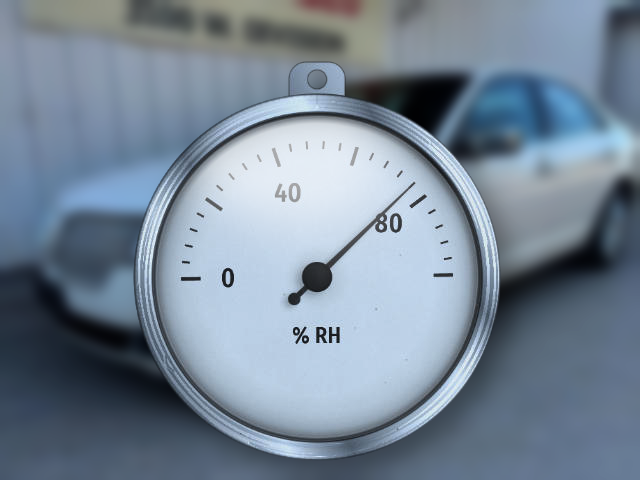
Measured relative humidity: 76
